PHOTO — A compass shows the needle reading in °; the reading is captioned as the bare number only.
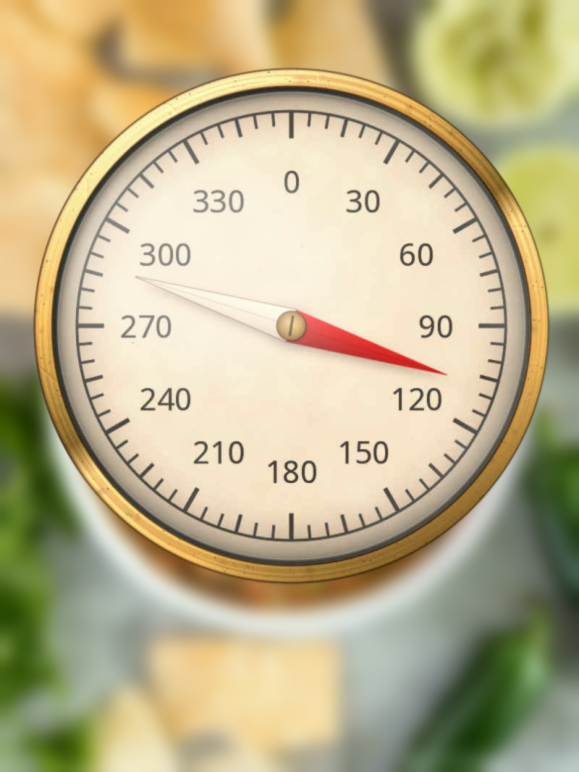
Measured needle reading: 107.5
